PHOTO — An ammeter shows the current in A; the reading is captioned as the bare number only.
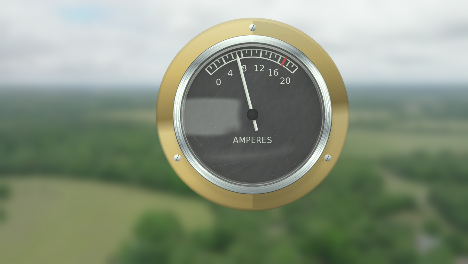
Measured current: 7
